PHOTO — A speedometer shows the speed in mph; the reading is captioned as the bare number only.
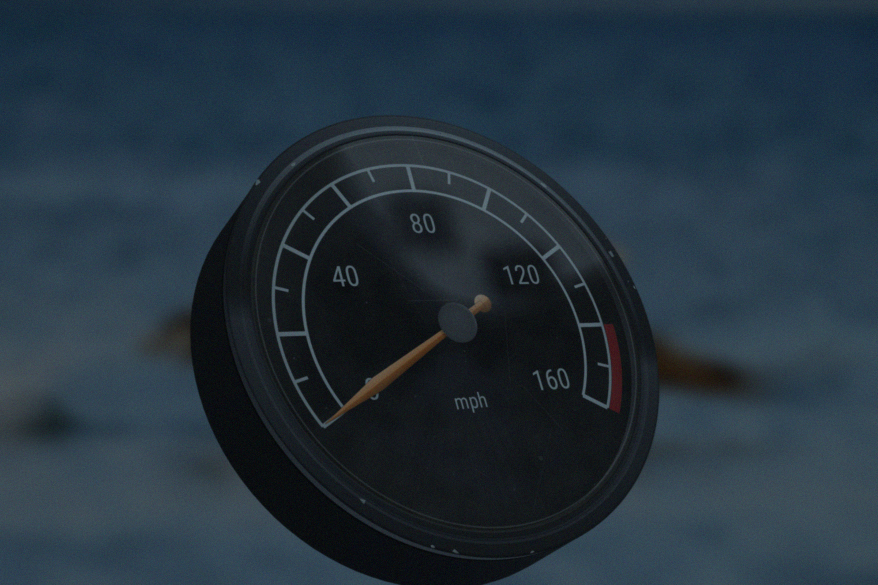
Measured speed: 0
